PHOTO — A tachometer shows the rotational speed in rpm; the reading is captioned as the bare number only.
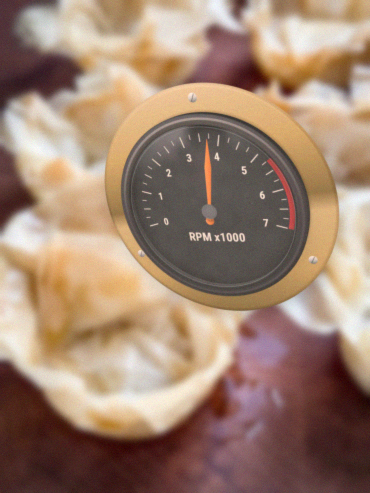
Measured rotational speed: 3750
